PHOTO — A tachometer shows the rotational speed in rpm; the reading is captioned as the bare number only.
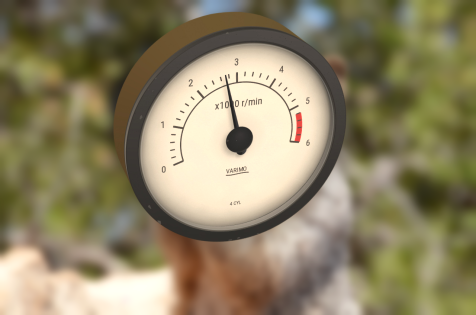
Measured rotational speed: 2700
